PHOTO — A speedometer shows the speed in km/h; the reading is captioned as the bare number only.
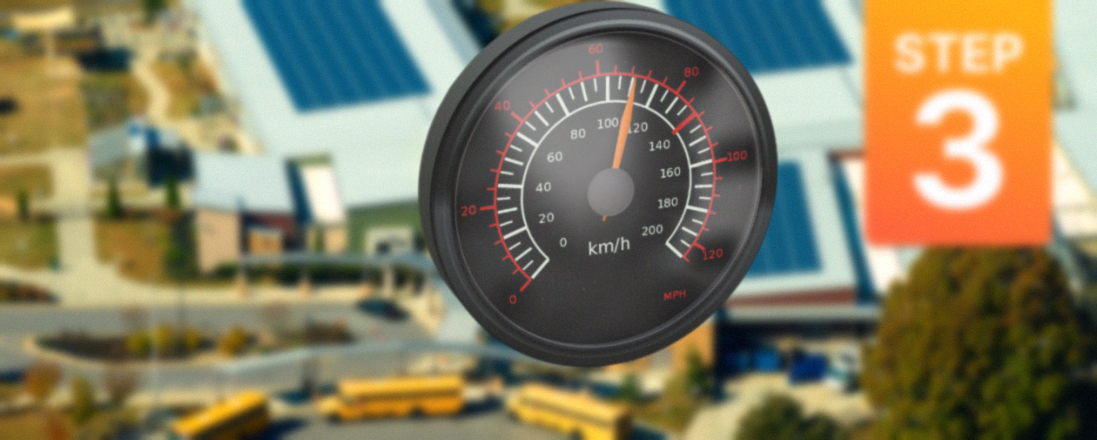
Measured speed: 110
